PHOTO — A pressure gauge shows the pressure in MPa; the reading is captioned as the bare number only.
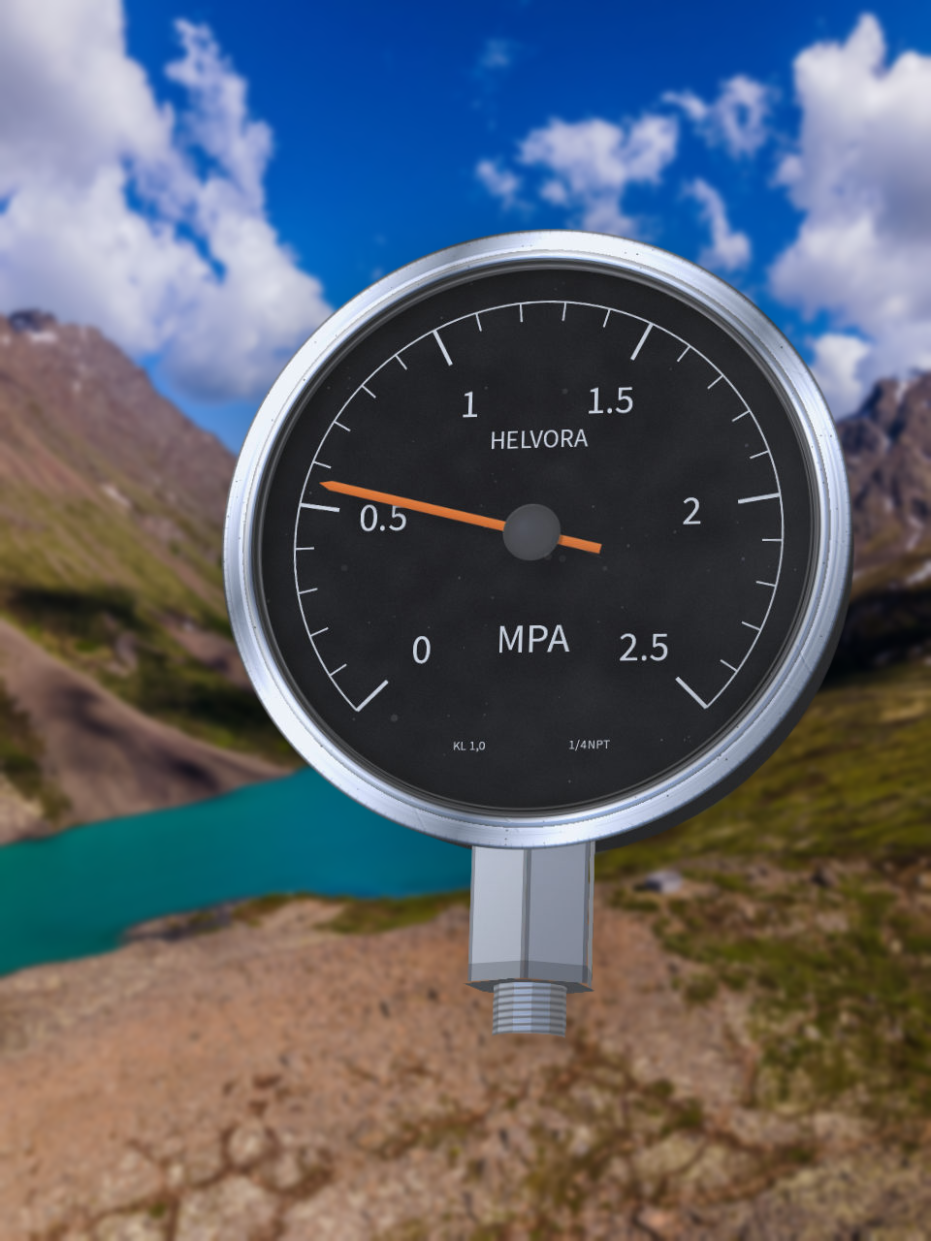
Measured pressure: 0.55
